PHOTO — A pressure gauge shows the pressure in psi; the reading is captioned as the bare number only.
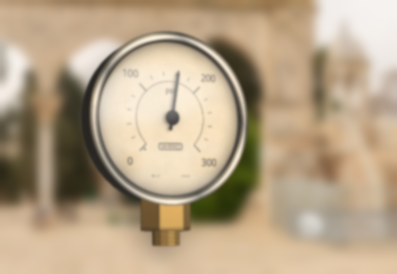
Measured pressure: 160
